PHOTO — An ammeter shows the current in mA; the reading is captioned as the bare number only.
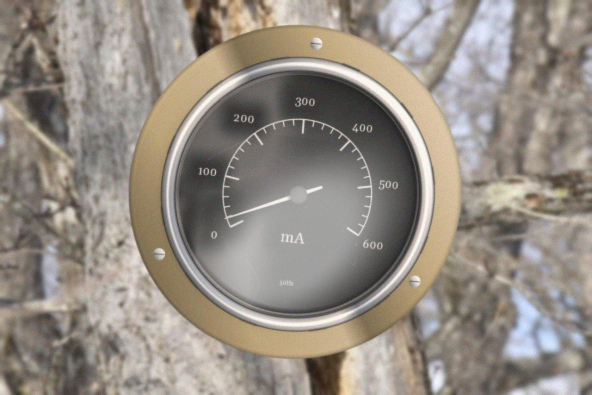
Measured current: 20
